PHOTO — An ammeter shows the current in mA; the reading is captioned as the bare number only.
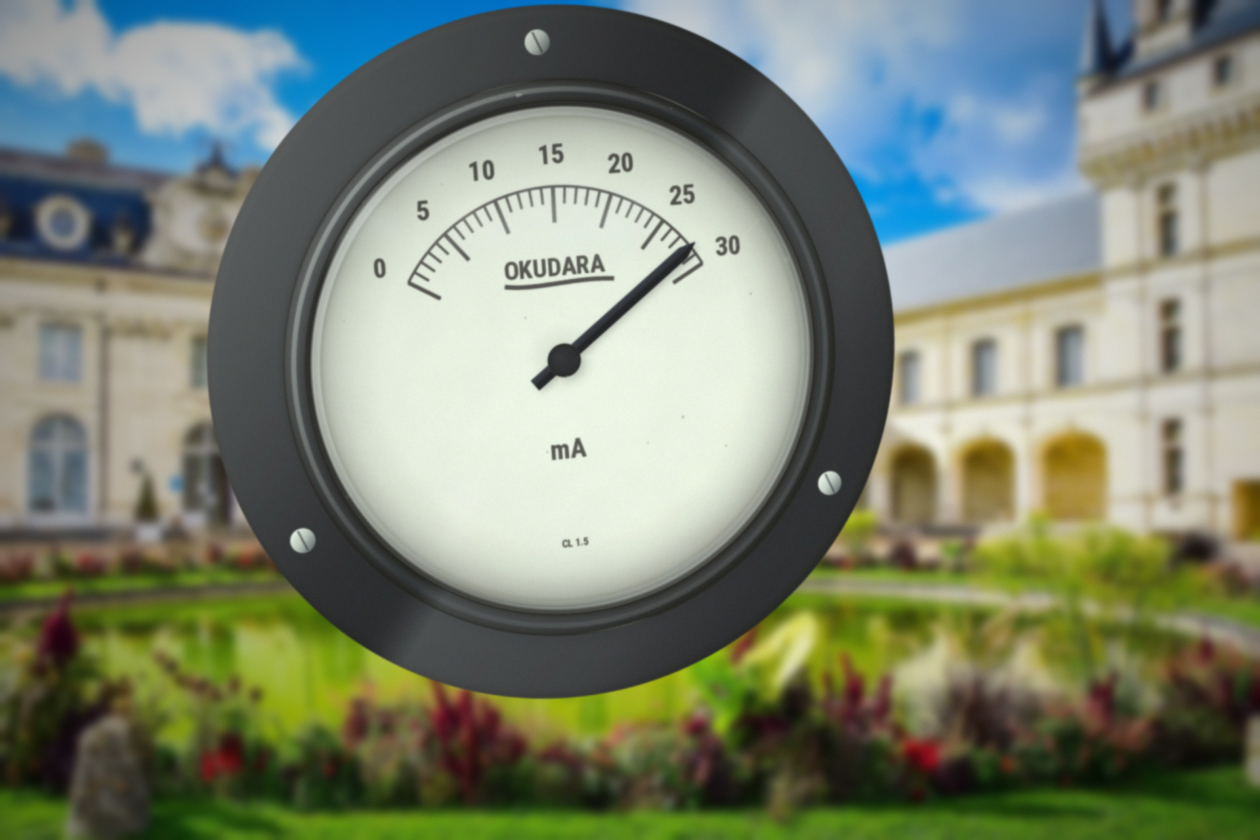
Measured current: 28
